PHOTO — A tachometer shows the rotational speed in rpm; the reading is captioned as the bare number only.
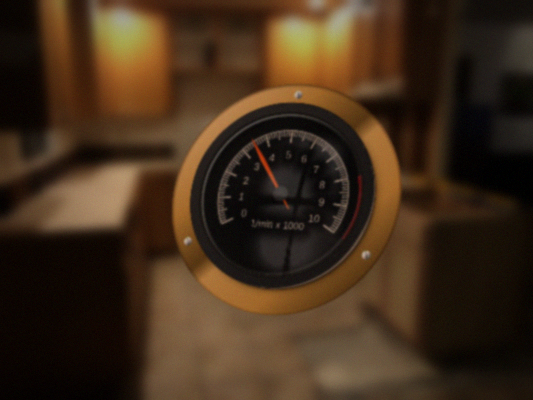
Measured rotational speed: 3500
